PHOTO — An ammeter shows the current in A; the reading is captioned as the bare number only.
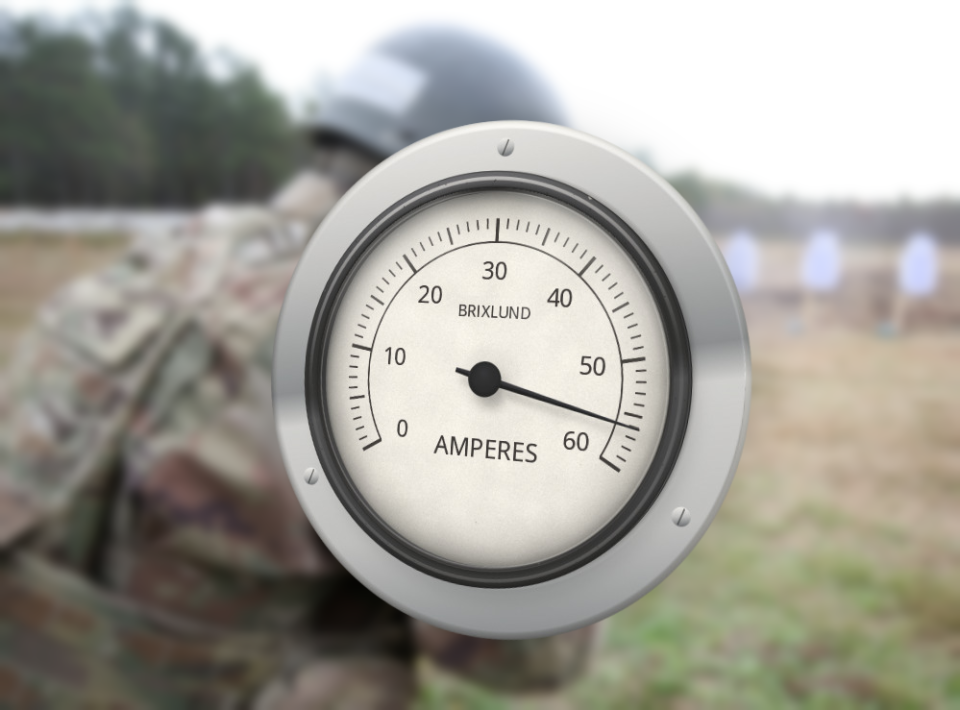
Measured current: 56
